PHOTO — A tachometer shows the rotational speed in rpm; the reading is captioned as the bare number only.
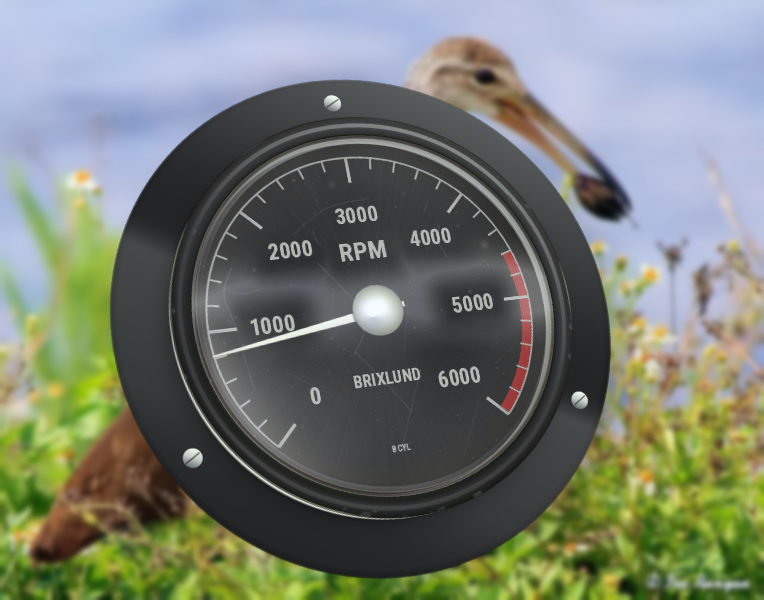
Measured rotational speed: 800
